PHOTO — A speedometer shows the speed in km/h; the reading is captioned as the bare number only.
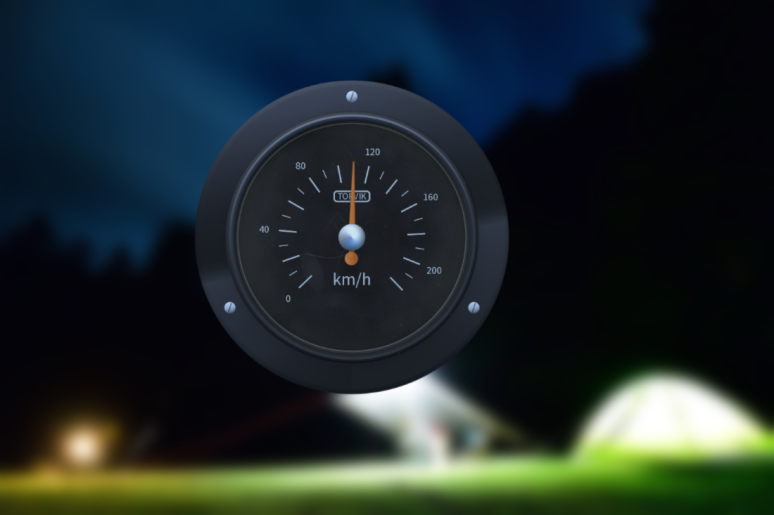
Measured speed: 110
